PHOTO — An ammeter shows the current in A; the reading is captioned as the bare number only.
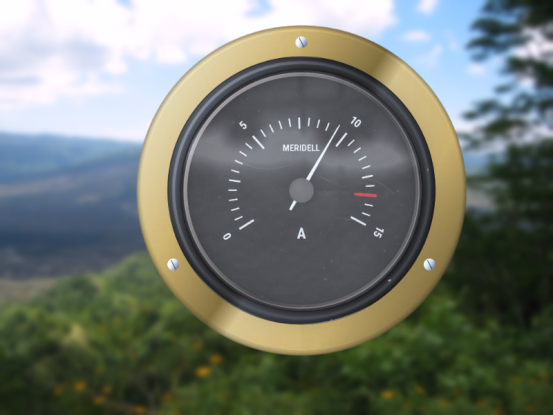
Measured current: 9.5
